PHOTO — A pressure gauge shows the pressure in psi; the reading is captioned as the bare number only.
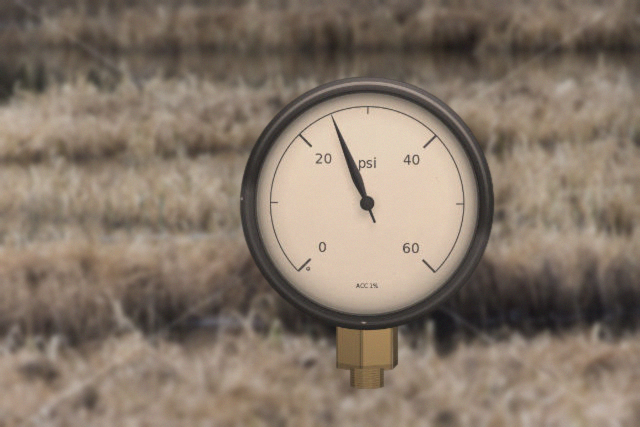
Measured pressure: 25
